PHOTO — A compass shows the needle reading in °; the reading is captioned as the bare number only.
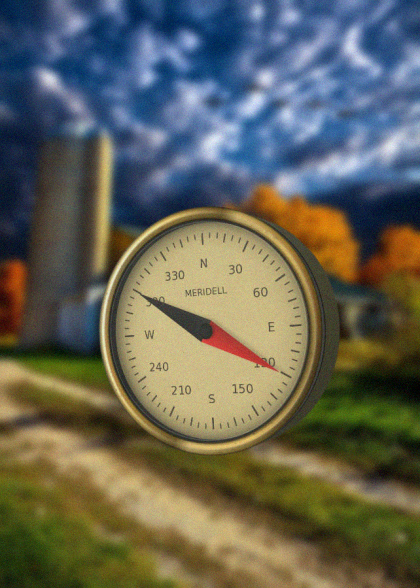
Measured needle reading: 120
